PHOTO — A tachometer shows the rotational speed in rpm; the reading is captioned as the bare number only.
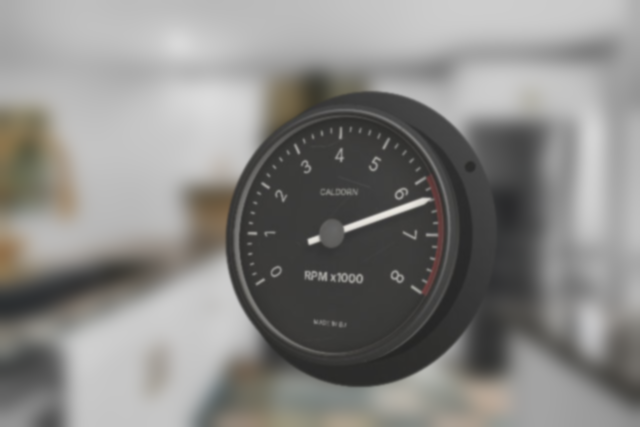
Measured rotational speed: 6400
